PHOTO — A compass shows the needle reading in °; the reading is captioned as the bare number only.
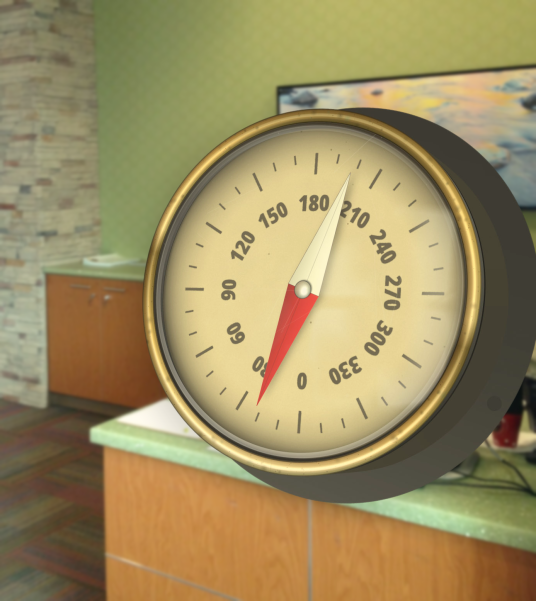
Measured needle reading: 20
